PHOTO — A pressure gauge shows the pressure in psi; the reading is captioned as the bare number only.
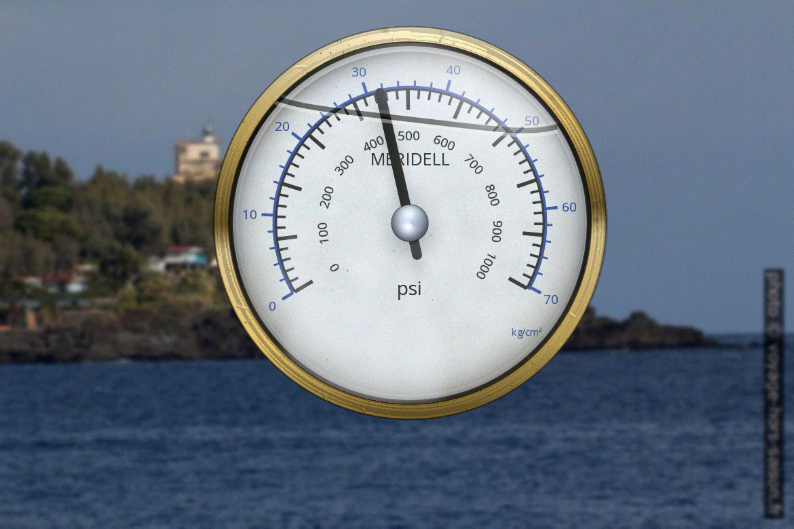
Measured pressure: 450
